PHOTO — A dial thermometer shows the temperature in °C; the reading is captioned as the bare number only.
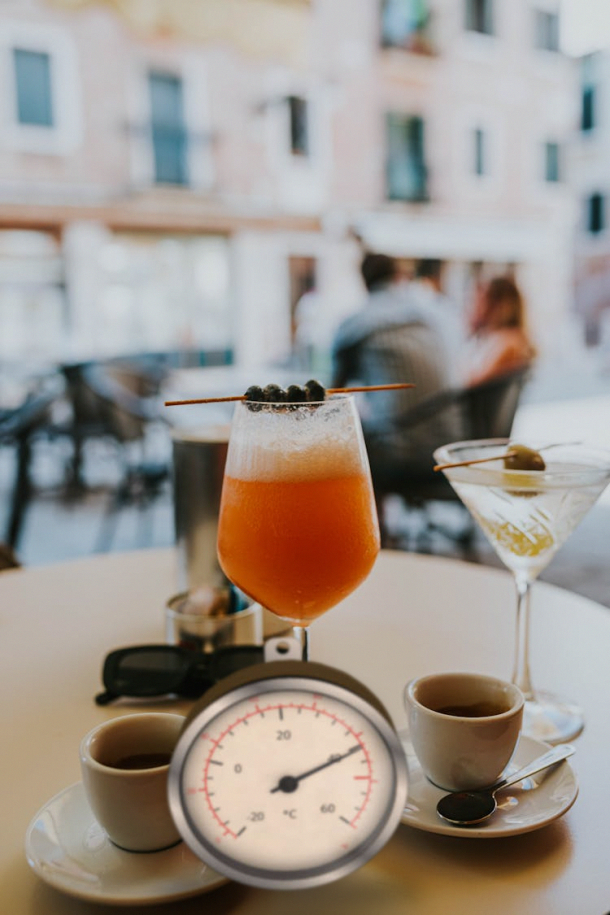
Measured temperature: 40
